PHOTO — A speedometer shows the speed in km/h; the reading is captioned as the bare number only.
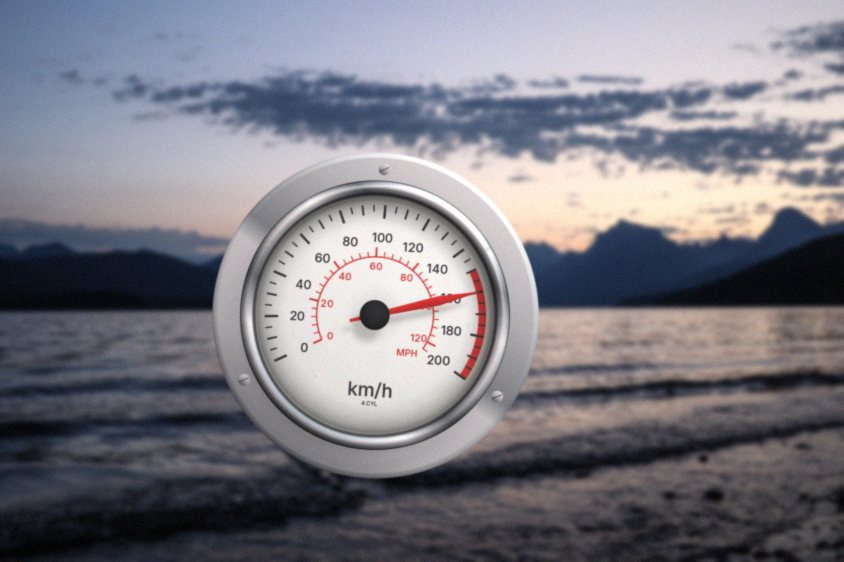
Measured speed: 160
